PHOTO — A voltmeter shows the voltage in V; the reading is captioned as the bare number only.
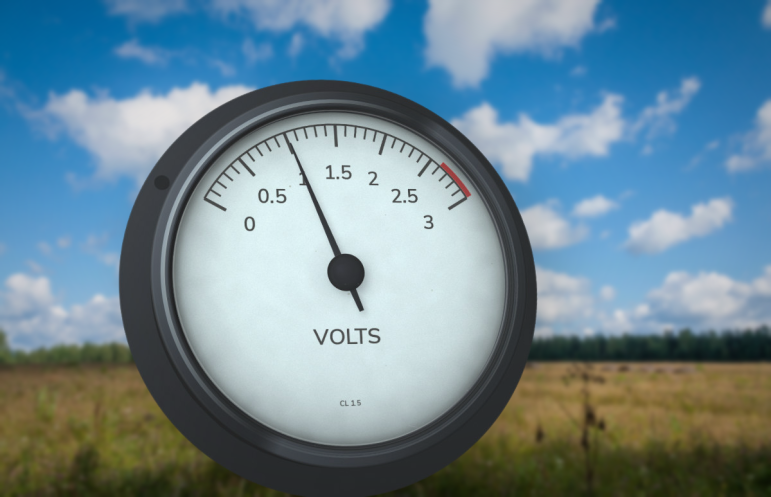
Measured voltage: 1
